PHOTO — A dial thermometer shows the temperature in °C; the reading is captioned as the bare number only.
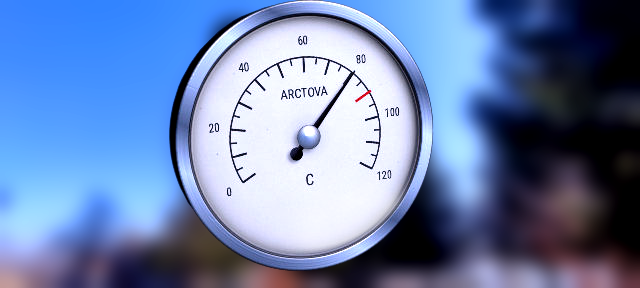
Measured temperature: 80
